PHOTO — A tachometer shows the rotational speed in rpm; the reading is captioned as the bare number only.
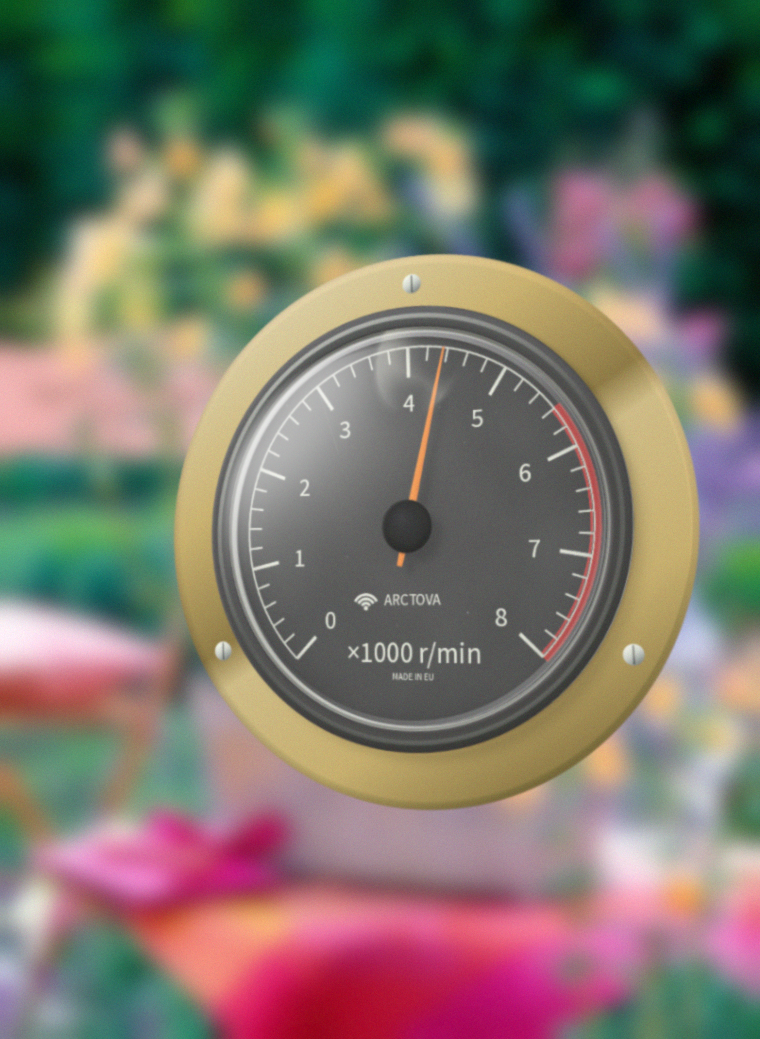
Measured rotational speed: 4400
